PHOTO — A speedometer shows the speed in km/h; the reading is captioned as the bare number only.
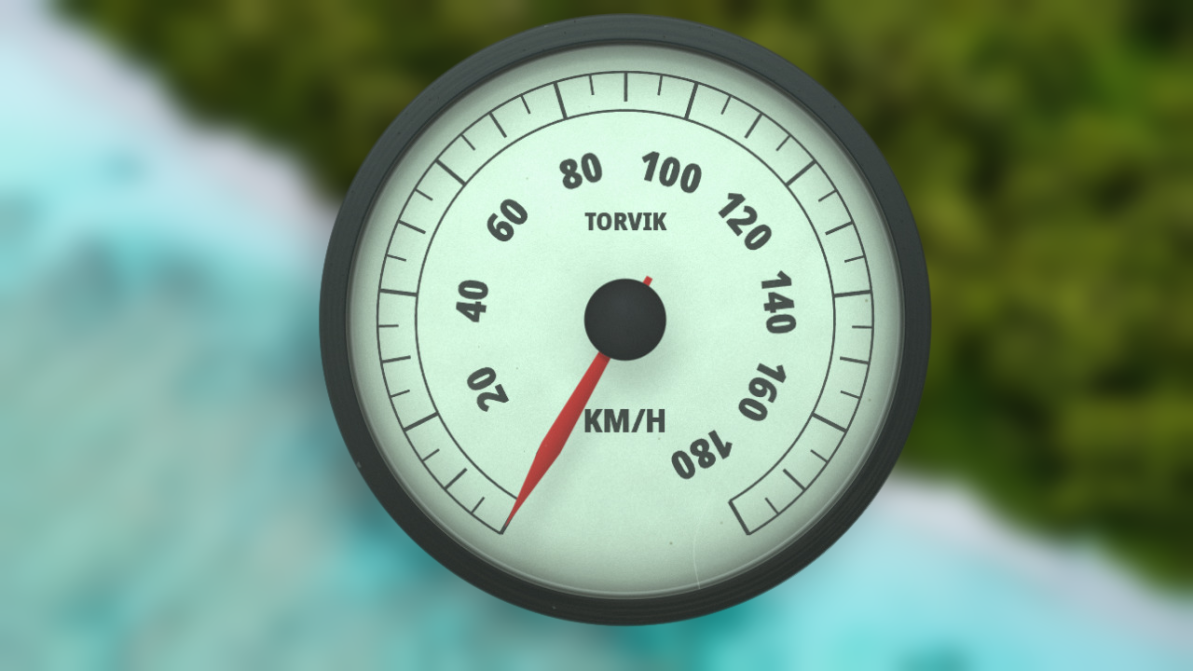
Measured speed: 0
